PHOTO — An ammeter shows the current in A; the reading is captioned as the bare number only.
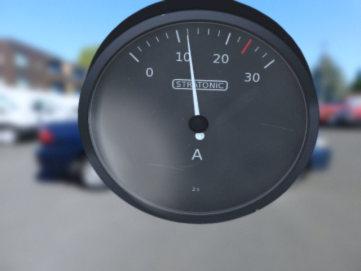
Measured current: 12
